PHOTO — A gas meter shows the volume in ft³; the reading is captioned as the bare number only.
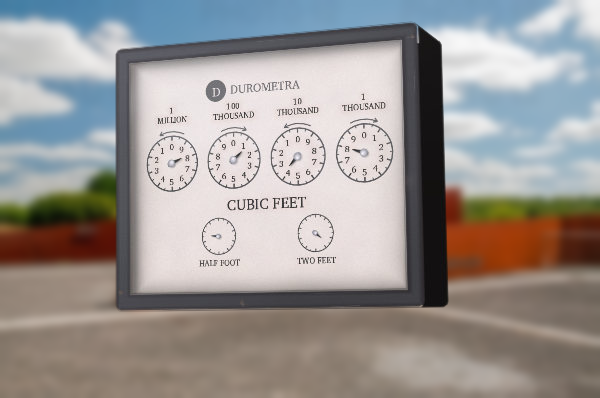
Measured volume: 813800
